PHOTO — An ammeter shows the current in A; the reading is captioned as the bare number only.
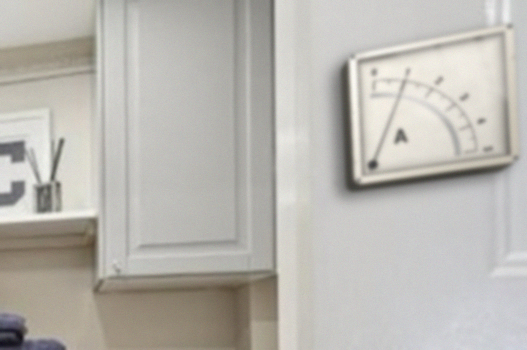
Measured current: 1
